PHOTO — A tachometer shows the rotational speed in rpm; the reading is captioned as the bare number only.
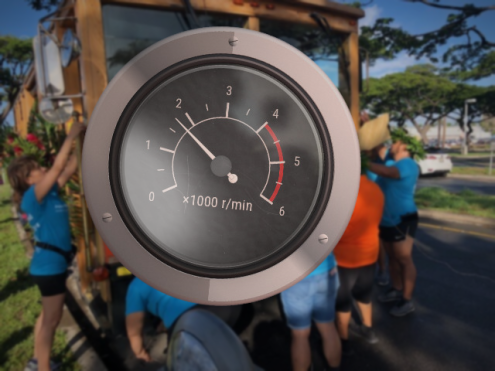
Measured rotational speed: 1750
